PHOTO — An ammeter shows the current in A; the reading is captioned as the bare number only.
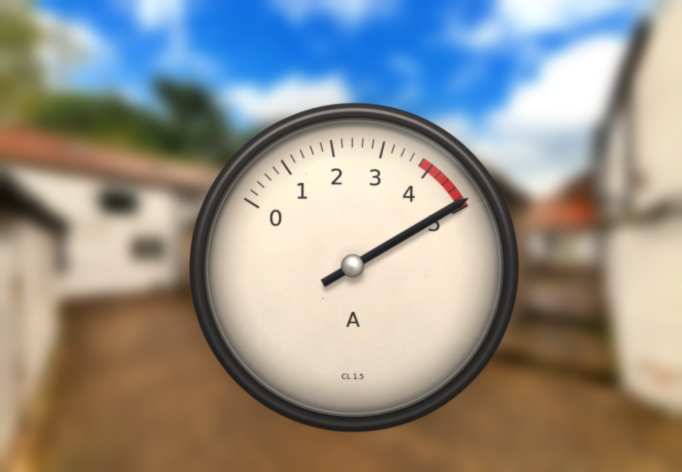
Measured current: 4.9
